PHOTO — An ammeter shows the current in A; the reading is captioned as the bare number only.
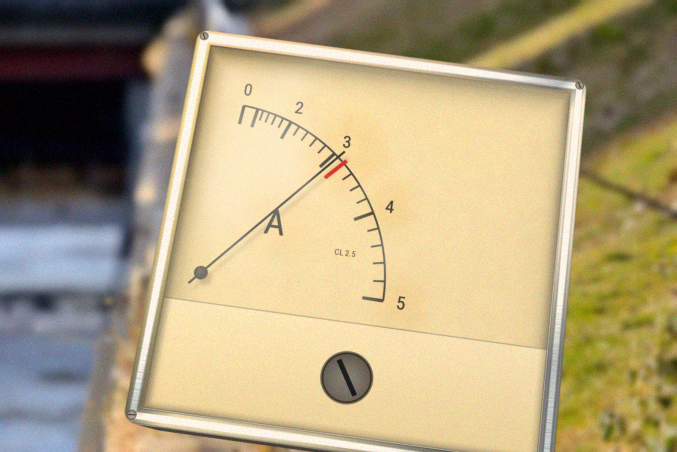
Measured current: 3.1
